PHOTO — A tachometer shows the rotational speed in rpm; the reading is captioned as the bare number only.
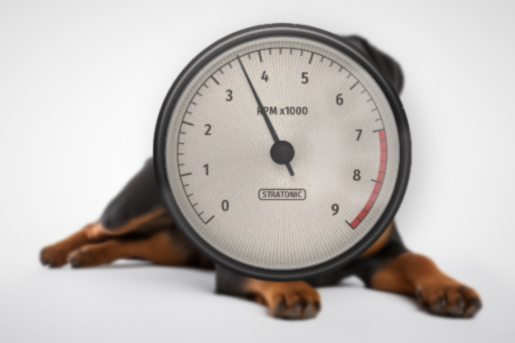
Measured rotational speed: 3600
